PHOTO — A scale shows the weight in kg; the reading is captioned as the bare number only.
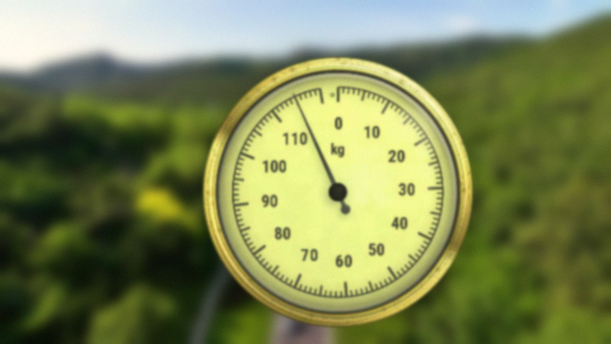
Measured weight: 115
